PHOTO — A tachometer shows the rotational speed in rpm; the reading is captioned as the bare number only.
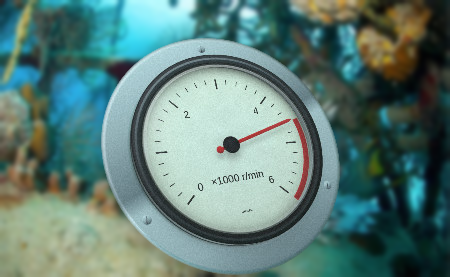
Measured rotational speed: 4600
